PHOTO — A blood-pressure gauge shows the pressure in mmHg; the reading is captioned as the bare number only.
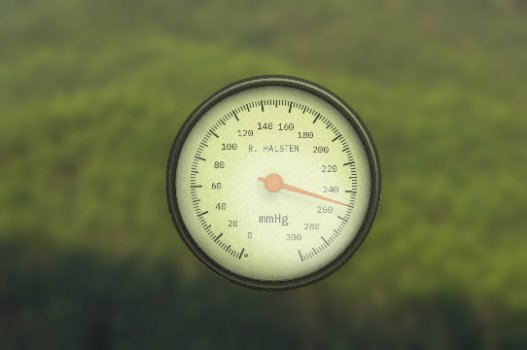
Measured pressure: 250
